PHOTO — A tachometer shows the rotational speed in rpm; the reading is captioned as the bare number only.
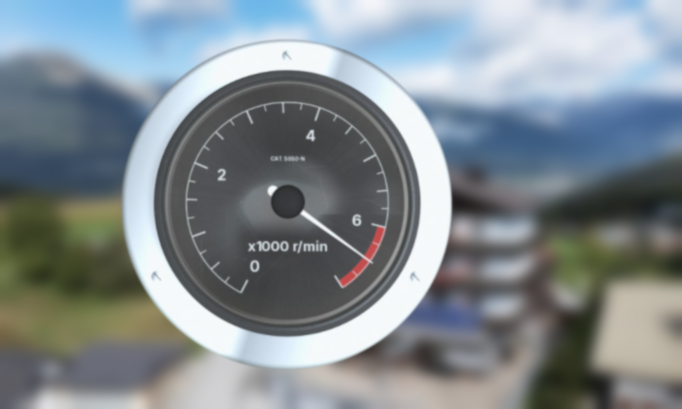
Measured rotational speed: 6500
